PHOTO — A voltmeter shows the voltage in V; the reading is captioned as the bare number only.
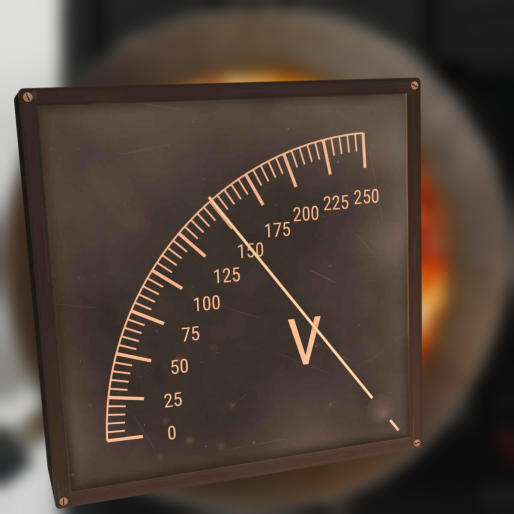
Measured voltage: 150
